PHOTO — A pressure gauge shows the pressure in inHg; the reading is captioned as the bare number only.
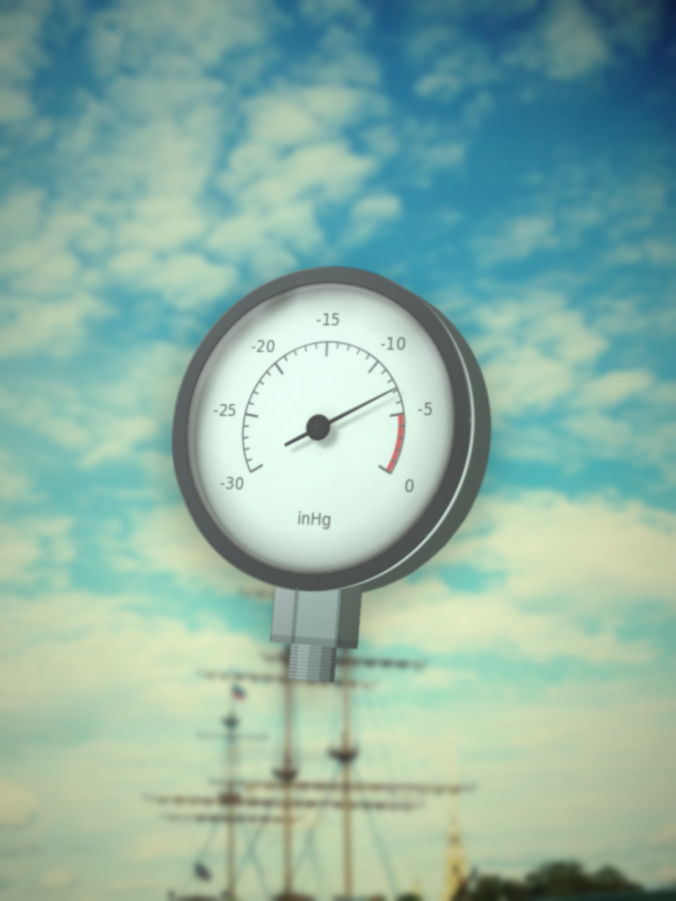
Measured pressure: -7
